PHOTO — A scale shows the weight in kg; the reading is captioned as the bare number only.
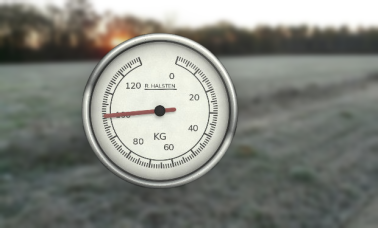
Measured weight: 100
